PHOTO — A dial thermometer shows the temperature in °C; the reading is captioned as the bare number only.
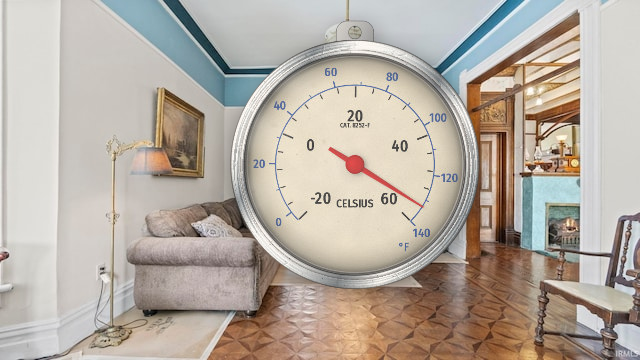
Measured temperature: 56
